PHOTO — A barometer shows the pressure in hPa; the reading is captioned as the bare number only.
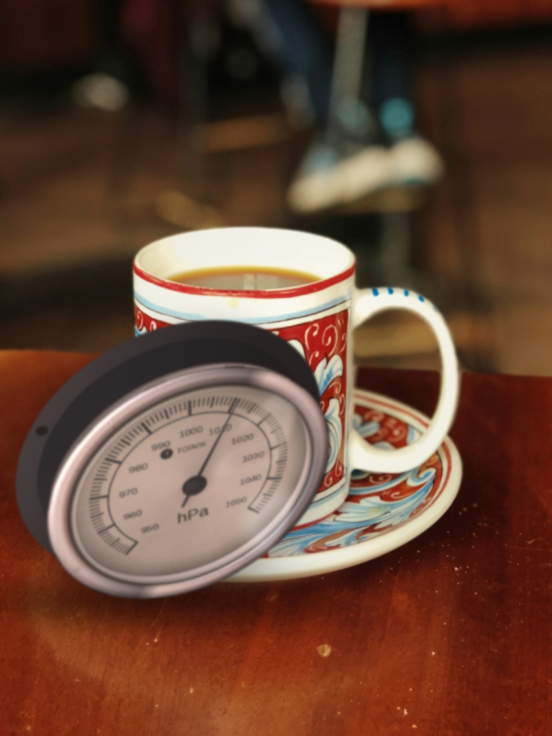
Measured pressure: 1010
